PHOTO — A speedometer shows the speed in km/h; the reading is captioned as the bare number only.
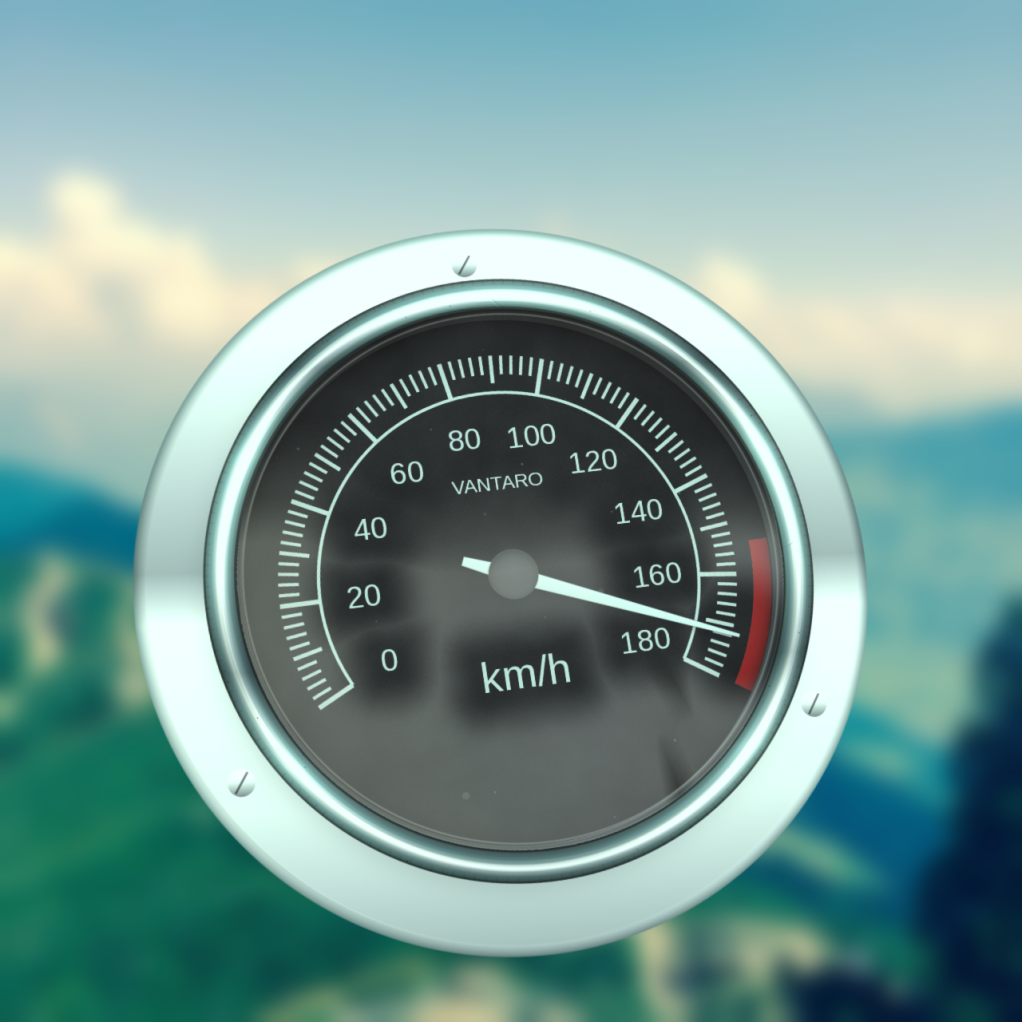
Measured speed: 172
